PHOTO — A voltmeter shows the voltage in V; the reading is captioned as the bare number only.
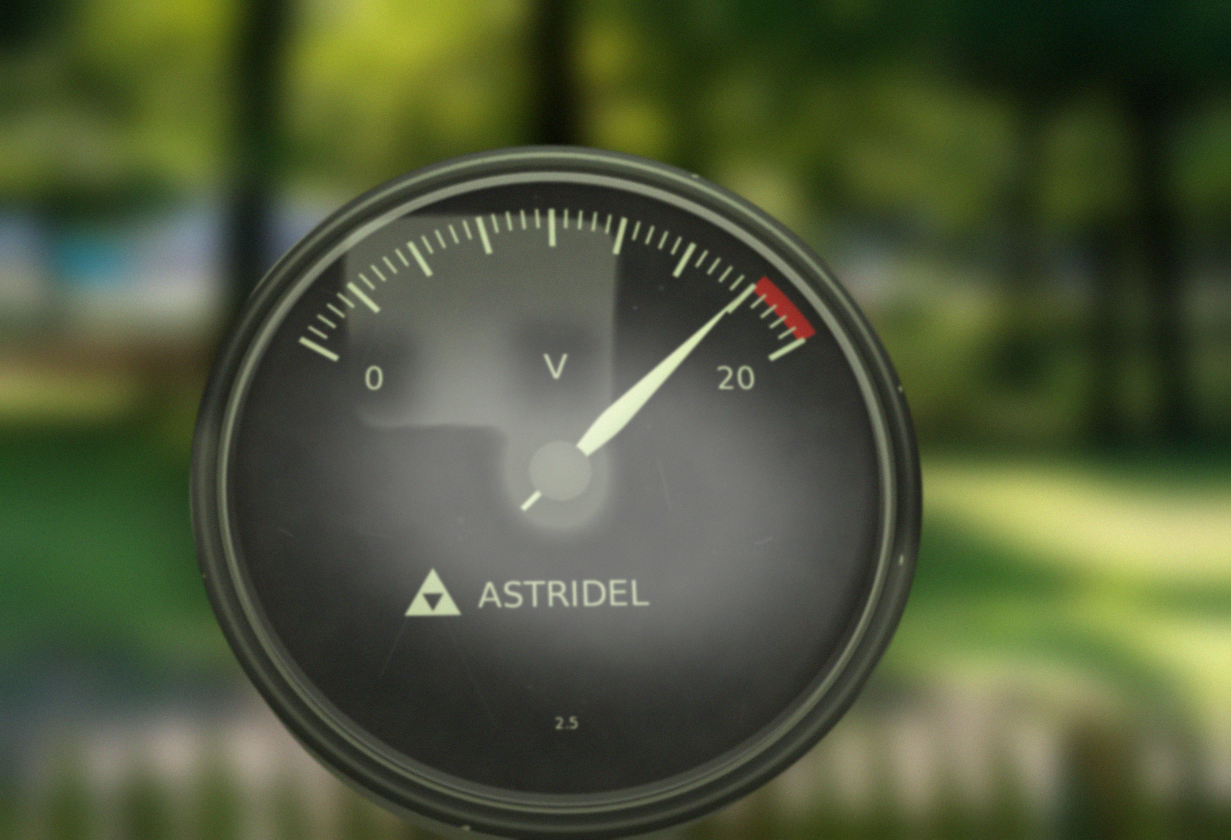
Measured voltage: 17.5
